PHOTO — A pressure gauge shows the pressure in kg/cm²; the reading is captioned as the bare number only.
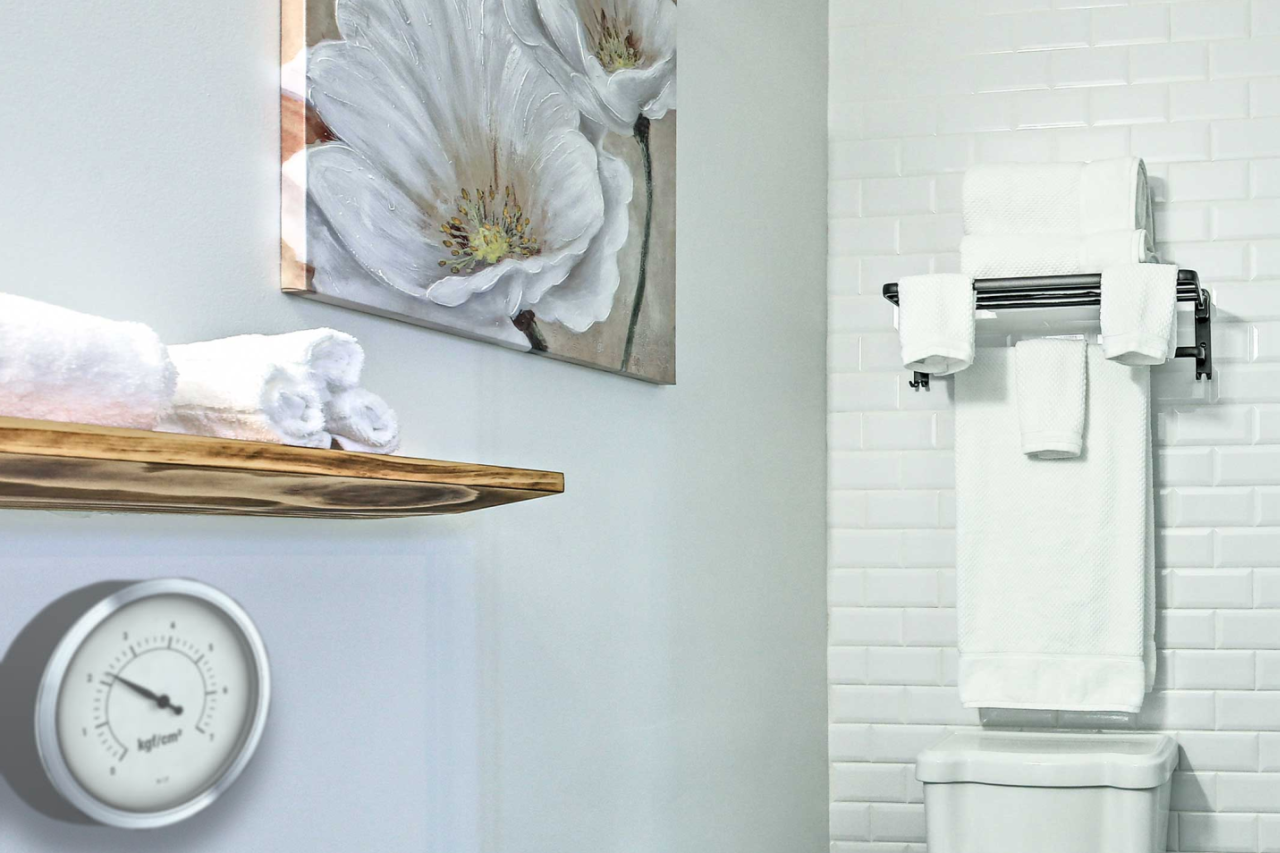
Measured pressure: 2.2
